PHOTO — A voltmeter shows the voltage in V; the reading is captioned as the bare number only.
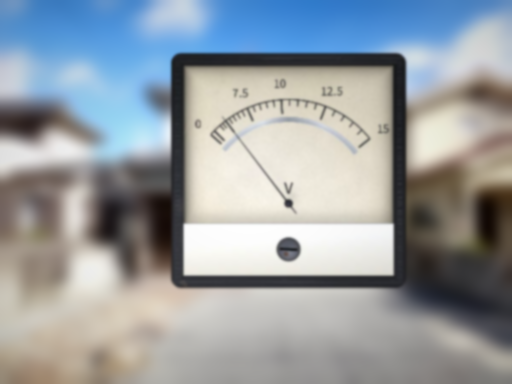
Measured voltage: 5
